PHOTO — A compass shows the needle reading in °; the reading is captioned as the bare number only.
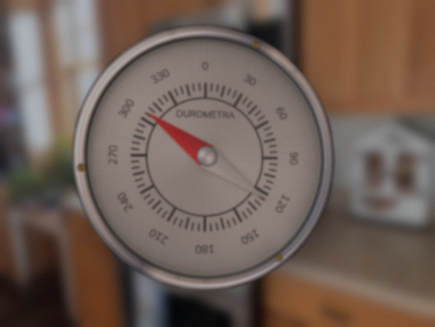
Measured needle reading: 305
